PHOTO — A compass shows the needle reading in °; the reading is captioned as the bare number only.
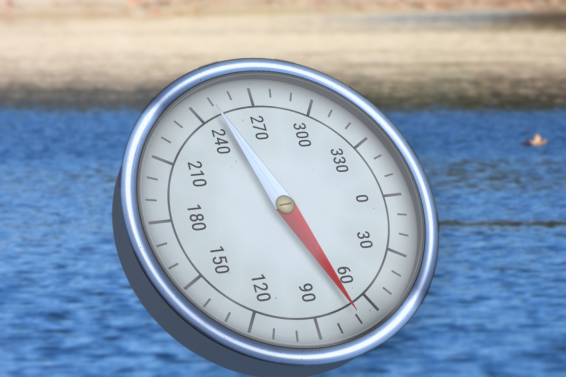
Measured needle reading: 70
